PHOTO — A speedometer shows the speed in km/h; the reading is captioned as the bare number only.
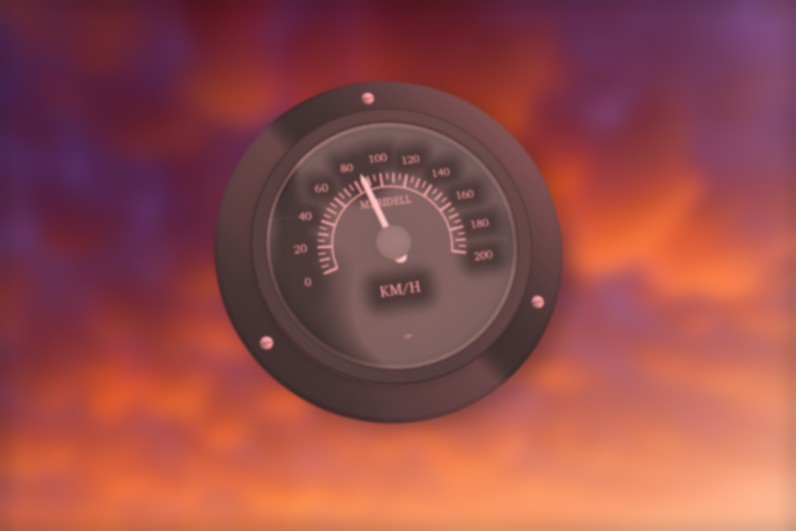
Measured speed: 85
